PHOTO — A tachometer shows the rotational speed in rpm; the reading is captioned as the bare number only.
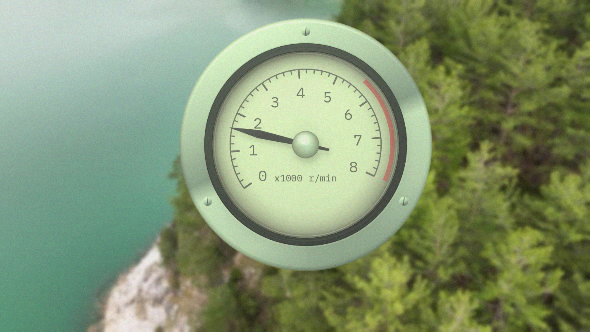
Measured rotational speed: 1600
